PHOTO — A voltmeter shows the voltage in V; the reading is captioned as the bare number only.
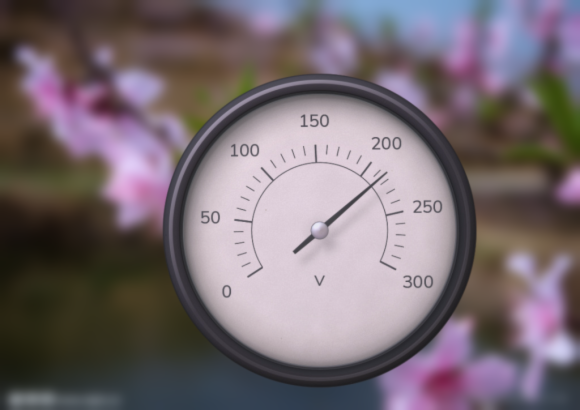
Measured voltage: 215
